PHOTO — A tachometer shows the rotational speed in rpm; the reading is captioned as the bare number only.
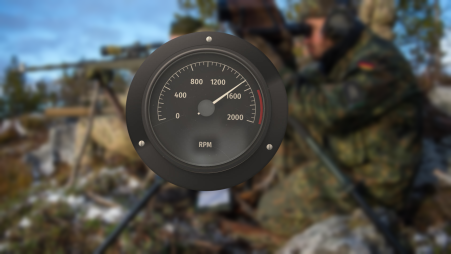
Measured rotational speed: 1500
